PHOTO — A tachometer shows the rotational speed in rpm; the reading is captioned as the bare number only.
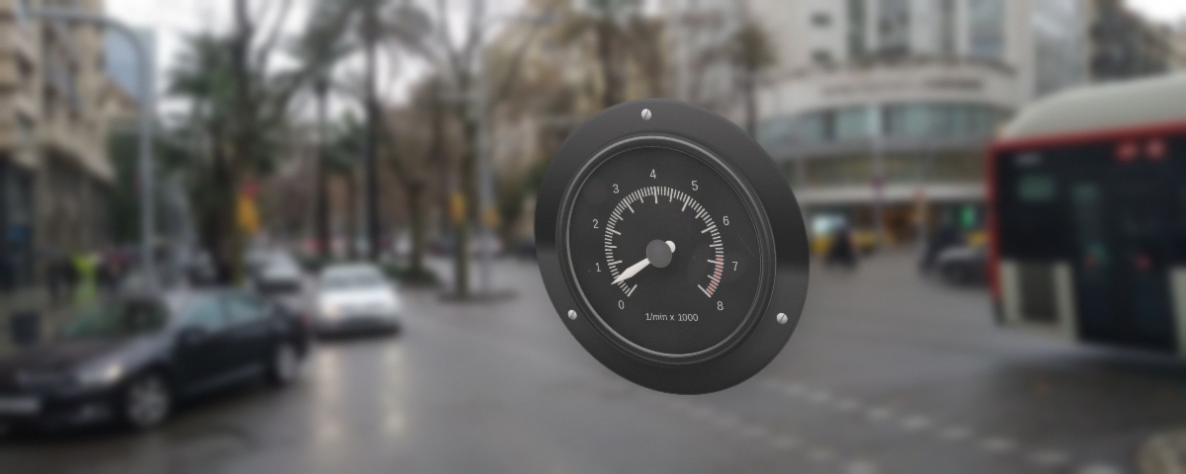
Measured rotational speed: 500
